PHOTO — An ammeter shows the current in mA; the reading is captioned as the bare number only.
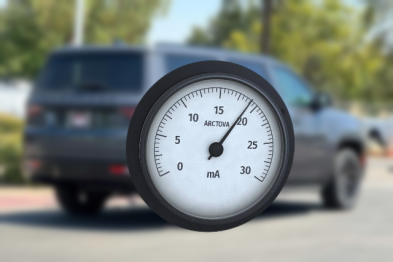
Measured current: 19
